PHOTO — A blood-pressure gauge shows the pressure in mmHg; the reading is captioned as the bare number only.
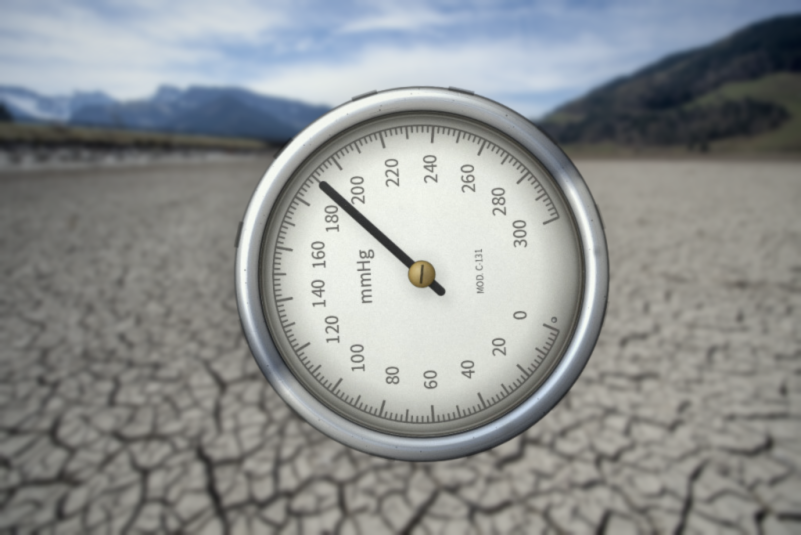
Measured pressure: 190
